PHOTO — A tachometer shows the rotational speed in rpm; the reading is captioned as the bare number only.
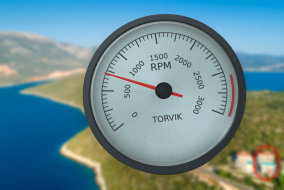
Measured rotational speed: 700
